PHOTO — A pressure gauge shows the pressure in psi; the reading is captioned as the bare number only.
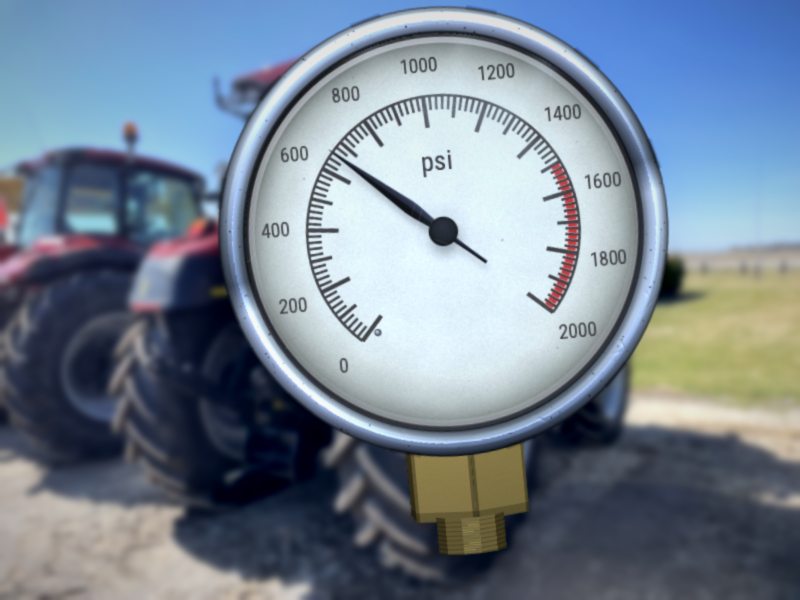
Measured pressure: 660
